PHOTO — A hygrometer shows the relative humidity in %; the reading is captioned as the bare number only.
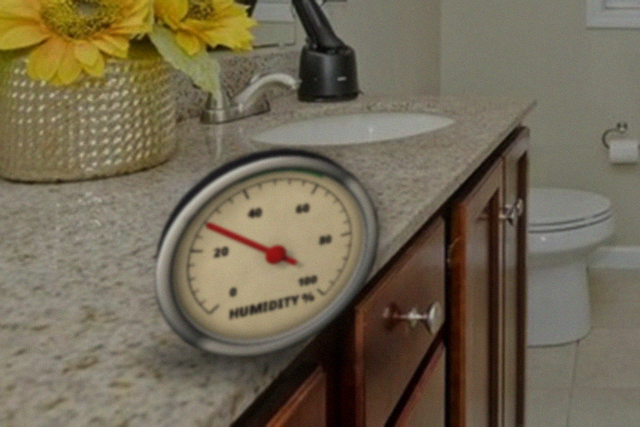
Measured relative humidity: 28
